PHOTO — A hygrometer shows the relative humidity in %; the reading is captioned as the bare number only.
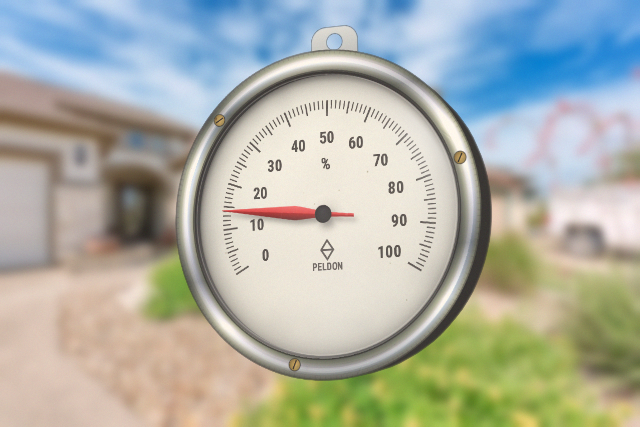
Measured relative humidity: 14
